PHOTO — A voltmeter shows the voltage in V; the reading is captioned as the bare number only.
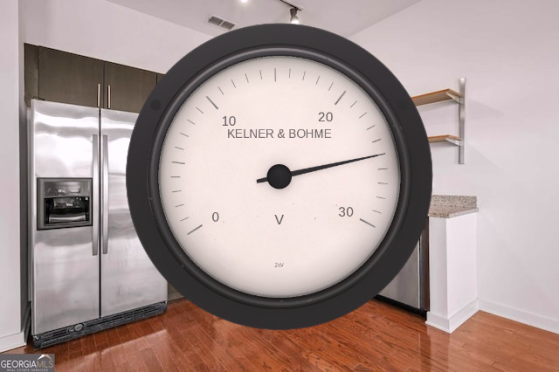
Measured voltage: 25
